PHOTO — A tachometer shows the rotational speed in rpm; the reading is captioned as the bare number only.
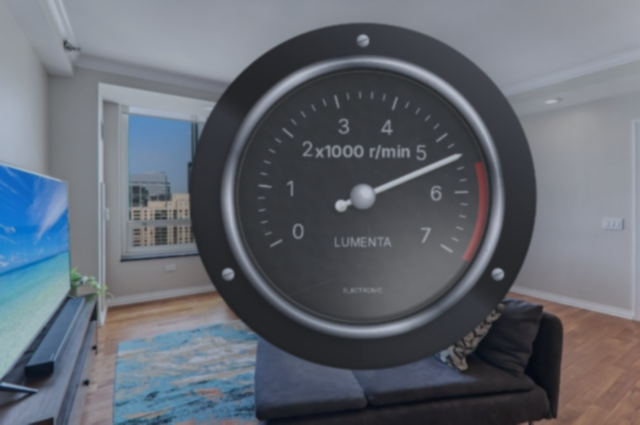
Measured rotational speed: 5400
